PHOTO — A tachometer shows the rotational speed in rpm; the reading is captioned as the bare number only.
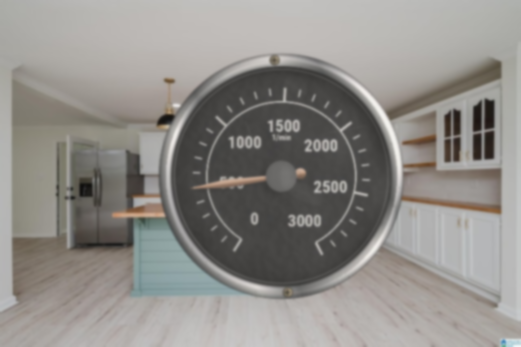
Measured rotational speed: 500
